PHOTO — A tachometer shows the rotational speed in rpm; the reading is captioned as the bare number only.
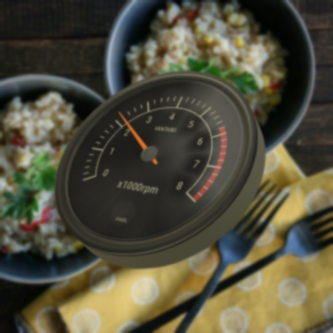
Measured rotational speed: 2200
